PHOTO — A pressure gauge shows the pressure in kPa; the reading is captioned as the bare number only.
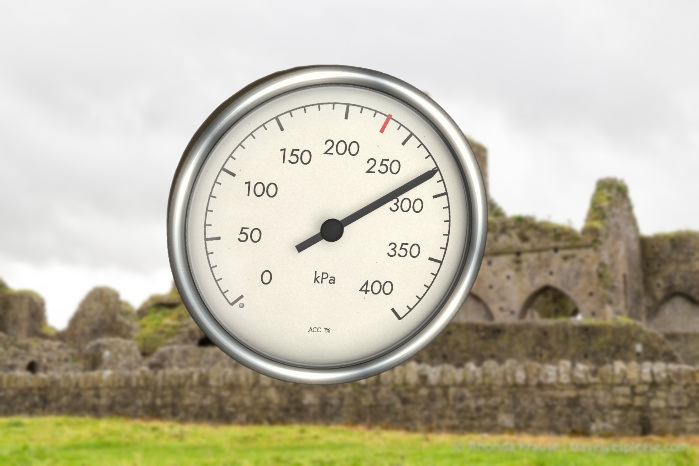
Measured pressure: 280
